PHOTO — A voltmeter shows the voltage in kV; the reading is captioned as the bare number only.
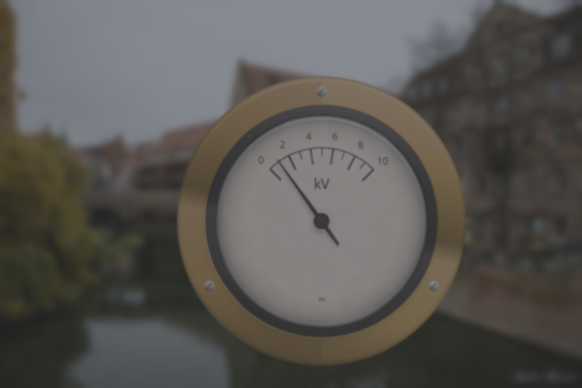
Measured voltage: 1
